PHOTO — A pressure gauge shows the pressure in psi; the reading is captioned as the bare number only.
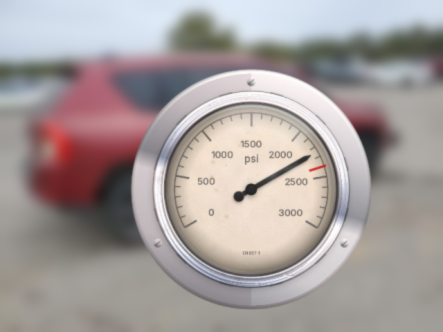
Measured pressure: 2250
